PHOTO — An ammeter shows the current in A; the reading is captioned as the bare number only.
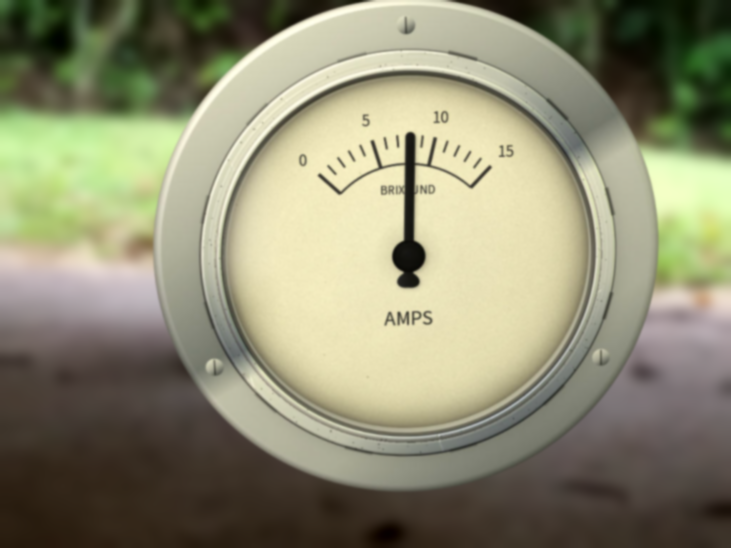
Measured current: 8
